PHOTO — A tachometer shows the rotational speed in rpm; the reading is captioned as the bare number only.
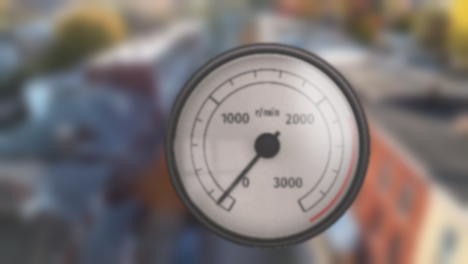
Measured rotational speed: 100
